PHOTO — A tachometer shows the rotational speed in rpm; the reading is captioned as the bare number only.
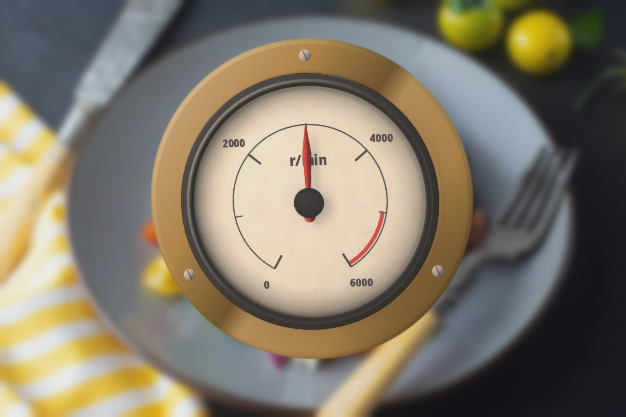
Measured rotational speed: 3000
